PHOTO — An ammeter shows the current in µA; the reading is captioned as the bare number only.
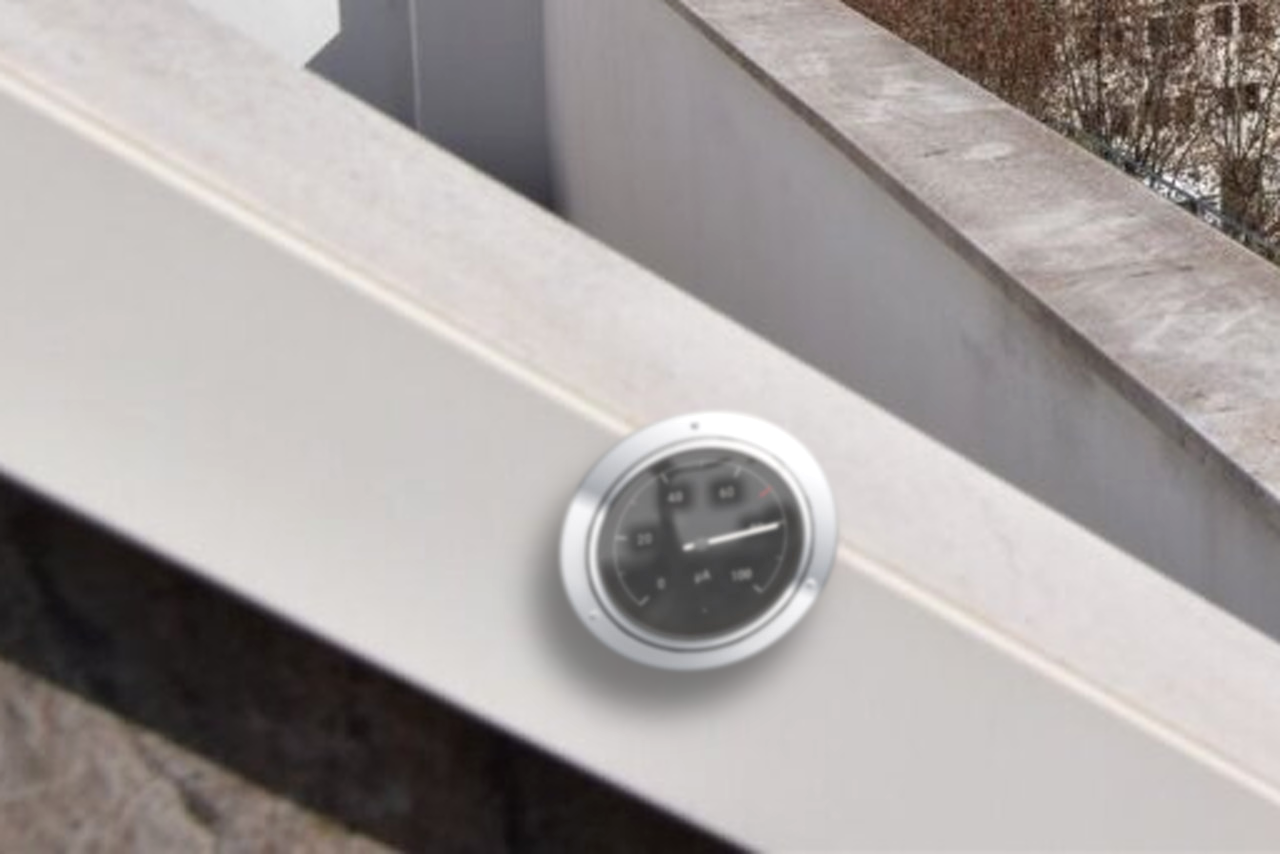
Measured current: 80
